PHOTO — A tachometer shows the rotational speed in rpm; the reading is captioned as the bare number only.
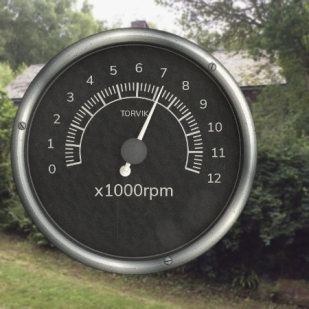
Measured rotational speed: 7200
